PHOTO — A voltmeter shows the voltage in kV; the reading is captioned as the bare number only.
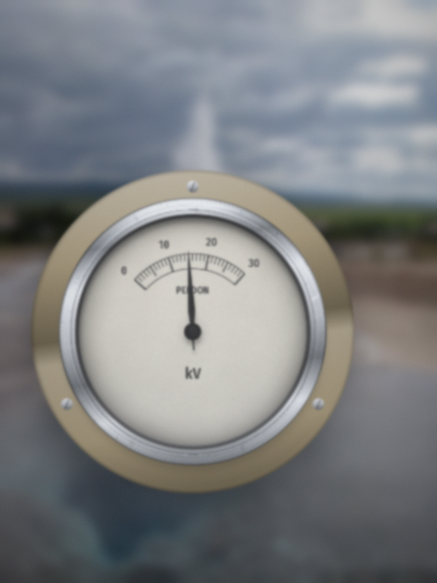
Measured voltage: 15
